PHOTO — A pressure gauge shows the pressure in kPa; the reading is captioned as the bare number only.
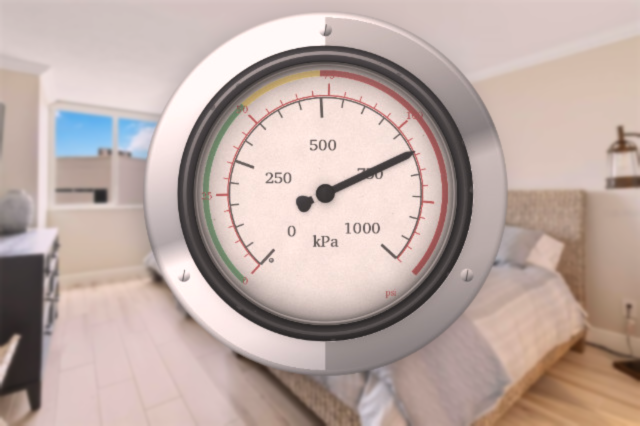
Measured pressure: 750
